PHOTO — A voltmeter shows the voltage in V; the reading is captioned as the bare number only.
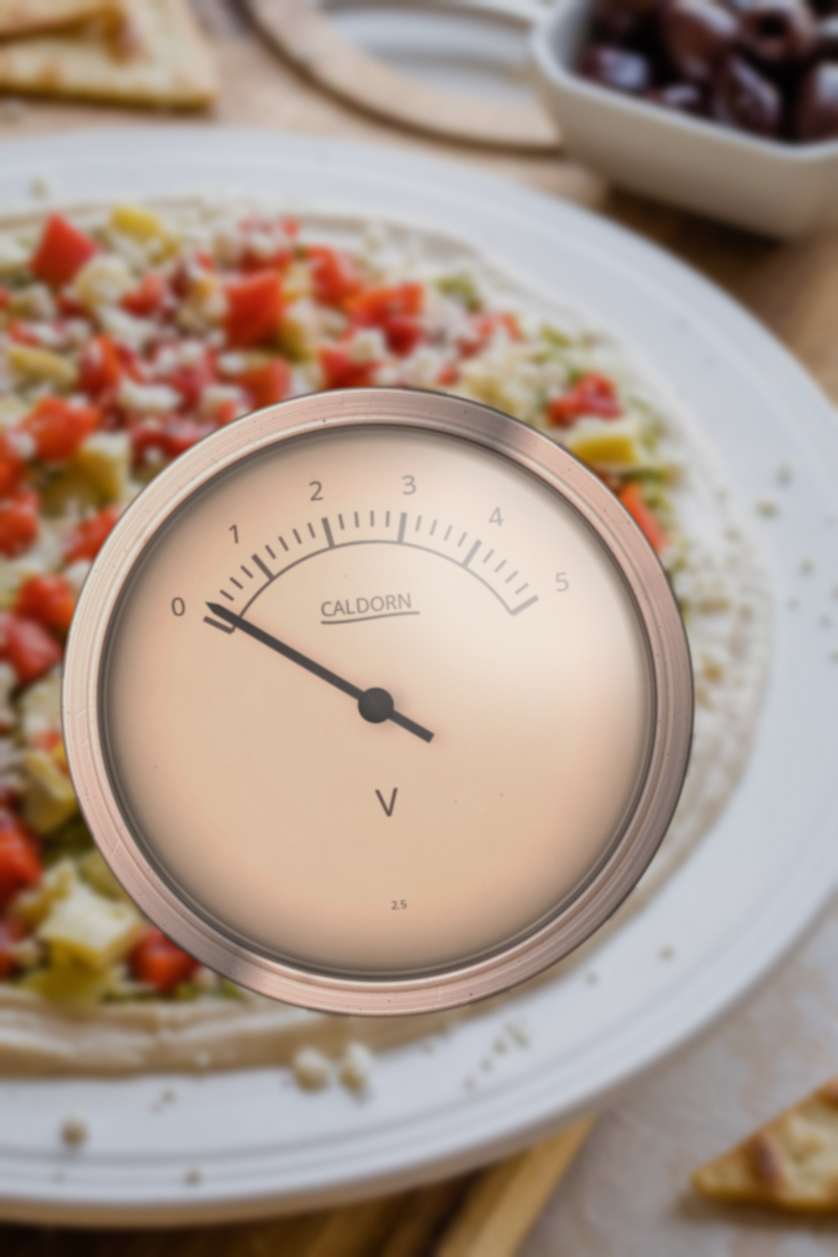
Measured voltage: 0.2
